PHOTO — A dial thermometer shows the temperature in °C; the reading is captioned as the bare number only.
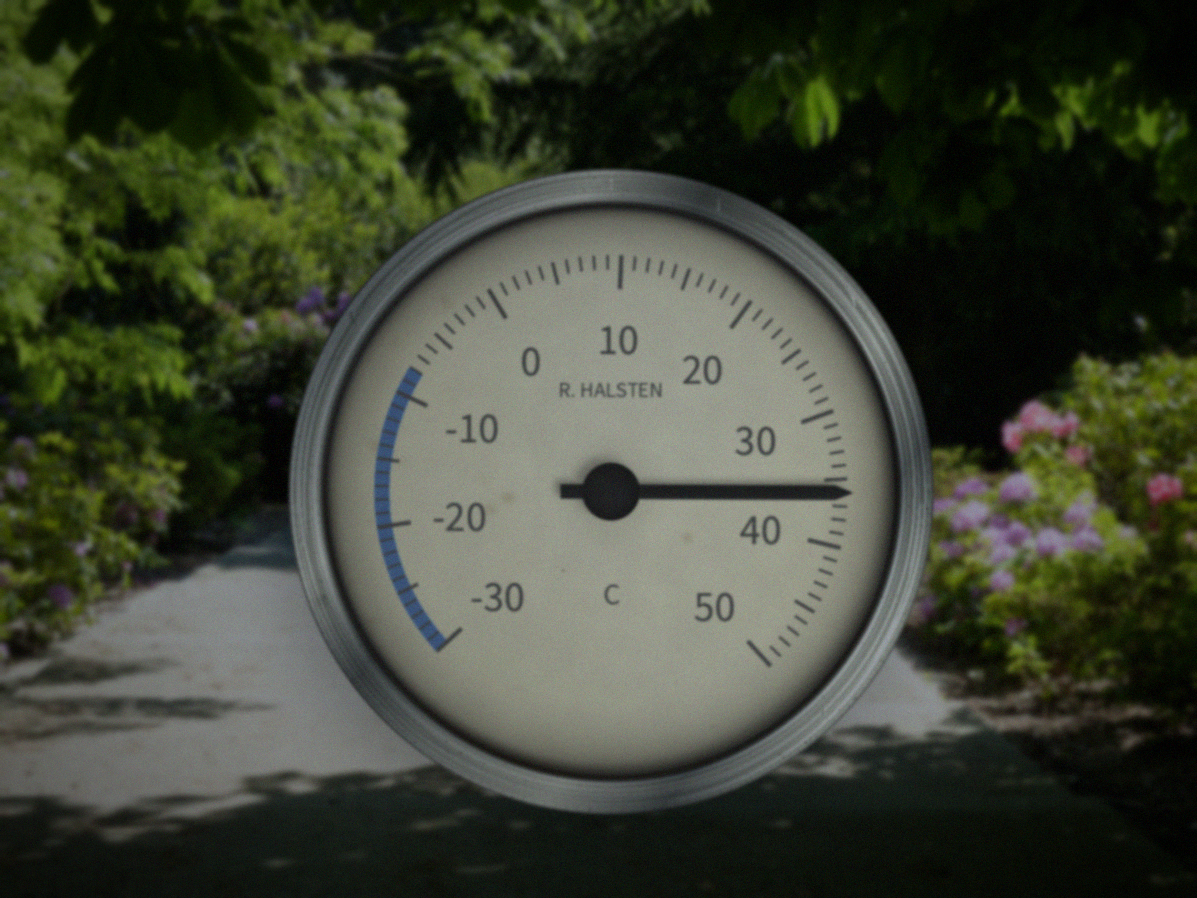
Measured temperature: 36
